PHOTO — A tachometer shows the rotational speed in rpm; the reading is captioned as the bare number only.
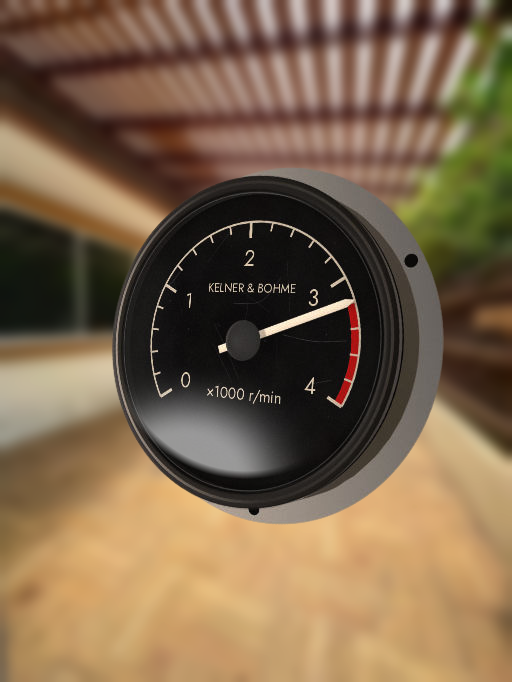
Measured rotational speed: 3200
